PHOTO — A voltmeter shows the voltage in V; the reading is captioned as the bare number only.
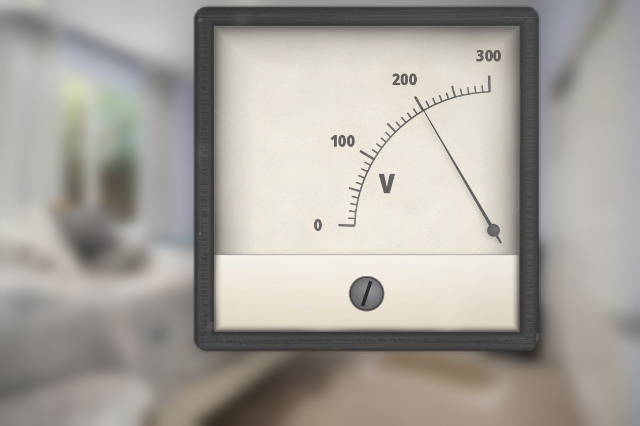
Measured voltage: 200
